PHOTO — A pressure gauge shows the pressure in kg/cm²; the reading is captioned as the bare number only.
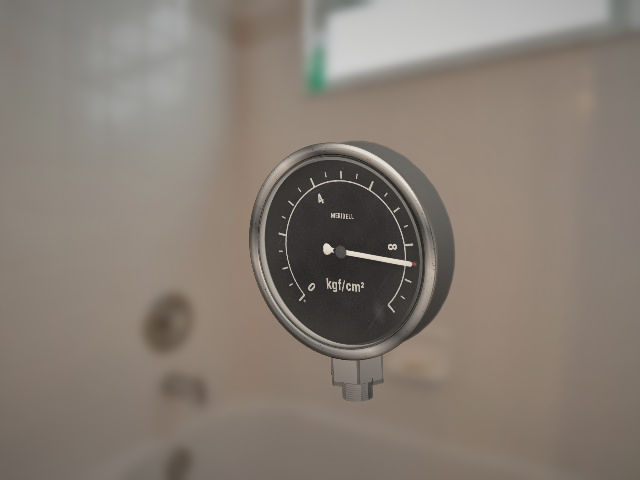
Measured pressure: 8.5
